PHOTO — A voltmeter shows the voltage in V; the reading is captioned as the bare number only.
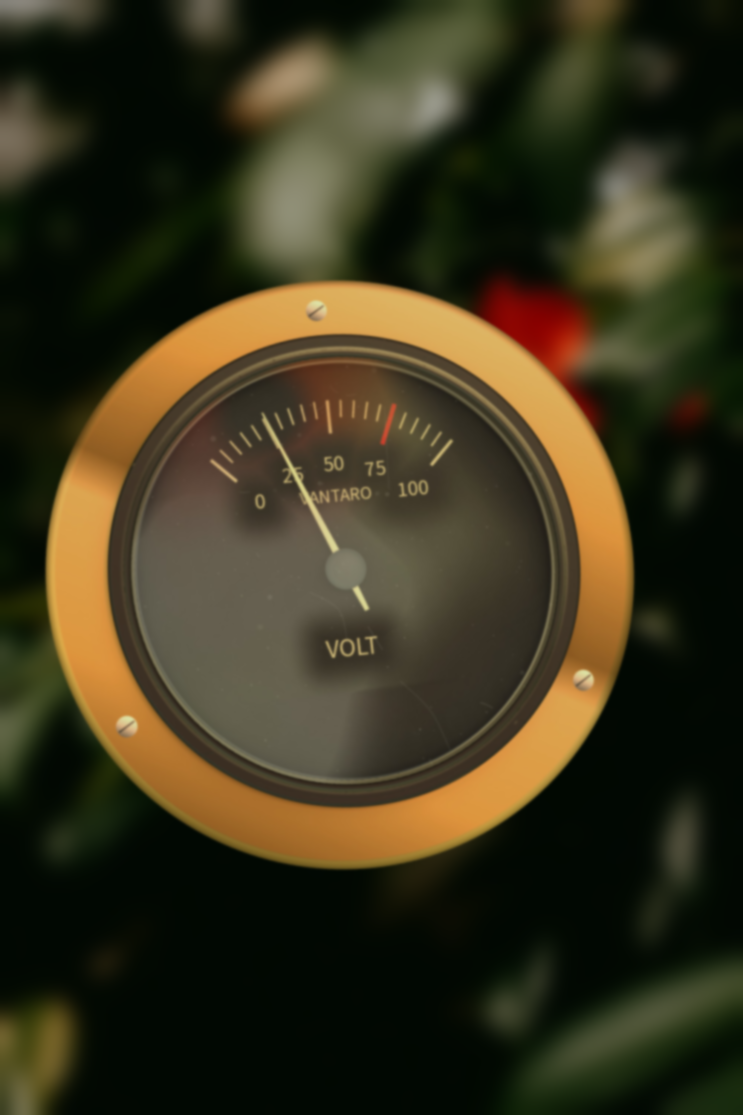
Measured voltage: 25
